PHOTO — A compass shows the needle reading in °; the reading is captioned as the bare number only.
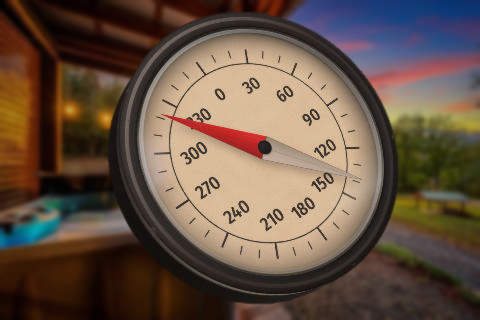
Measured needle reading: 320
